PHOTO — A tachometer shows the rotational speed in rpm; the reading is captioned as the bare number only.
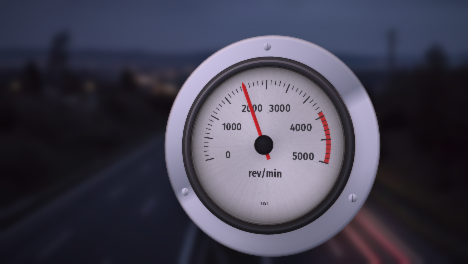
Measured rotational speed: 2000
